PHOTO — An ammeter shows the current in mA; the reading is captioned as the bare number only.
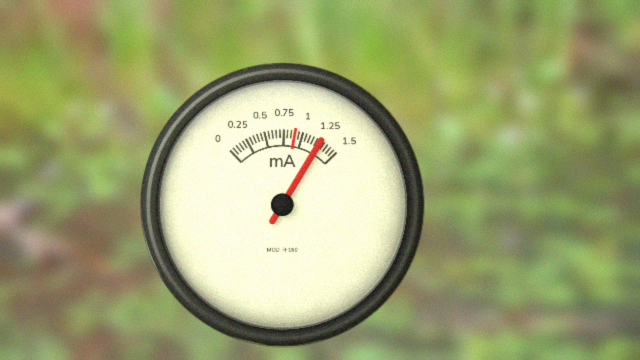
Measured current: 1.25
